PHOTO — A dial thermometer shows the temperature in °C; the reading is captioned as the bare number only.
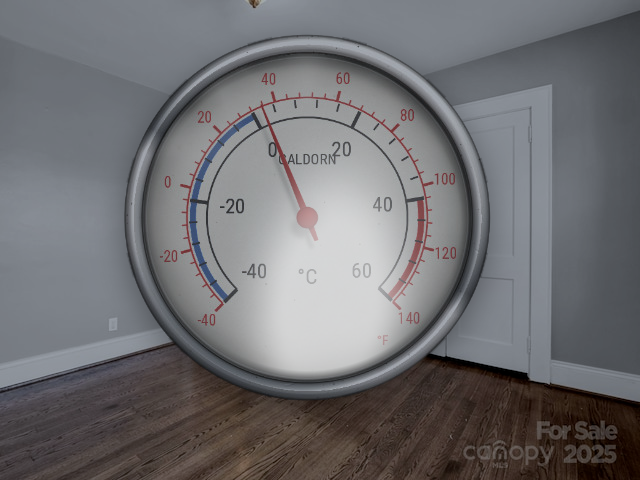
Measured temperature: 2
